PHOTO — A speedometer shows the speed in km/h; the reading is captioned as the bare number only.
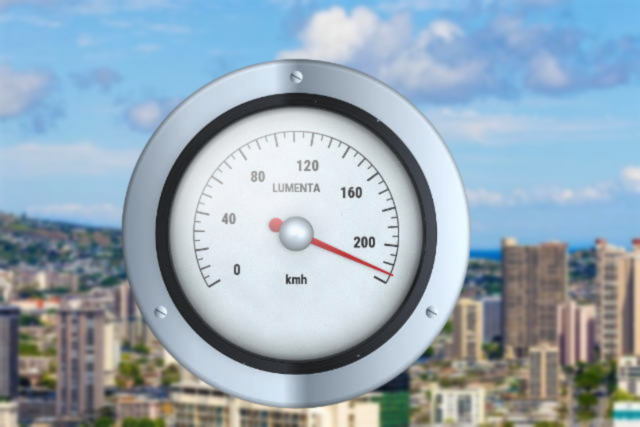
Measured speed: 215
